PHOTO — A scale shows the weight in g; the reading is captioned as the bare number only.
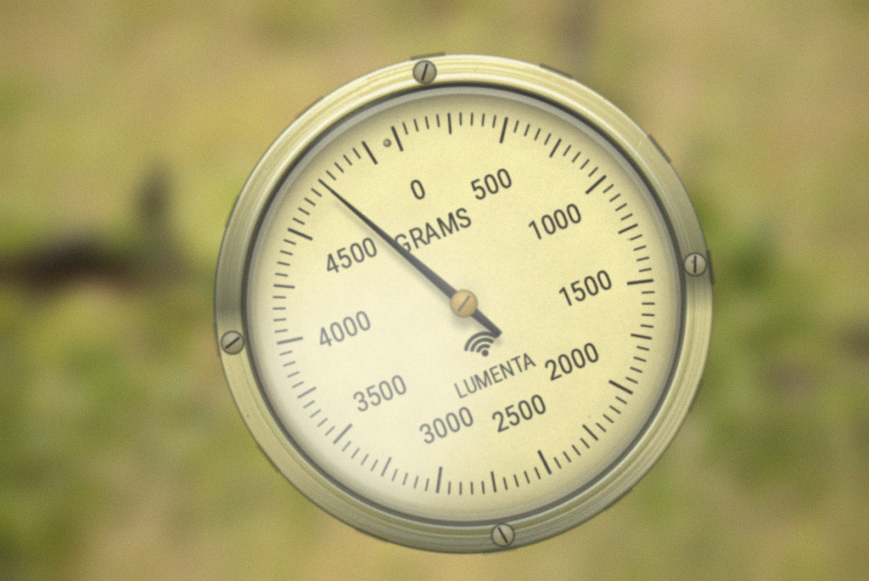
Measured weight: 4750
